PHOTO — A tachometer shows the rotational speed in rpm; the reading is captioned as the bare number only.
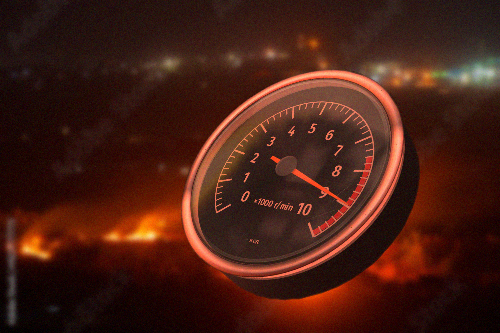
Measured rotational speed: 9000
